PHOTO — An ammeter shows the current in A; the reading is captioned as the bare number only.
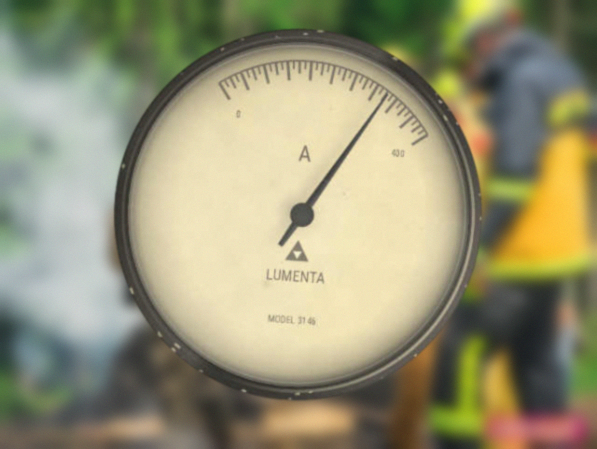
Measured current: 300
